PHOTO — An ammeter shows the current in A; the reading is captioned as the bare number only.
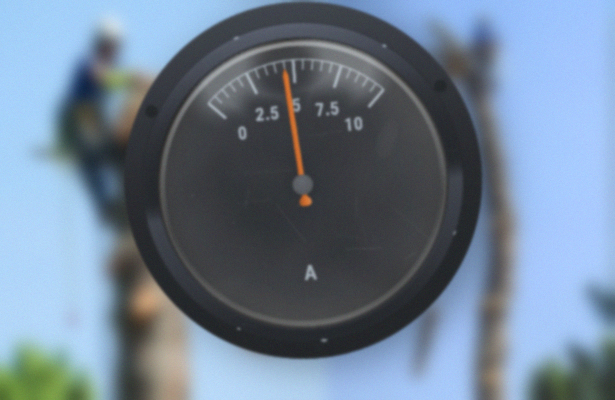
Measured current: 4.5
